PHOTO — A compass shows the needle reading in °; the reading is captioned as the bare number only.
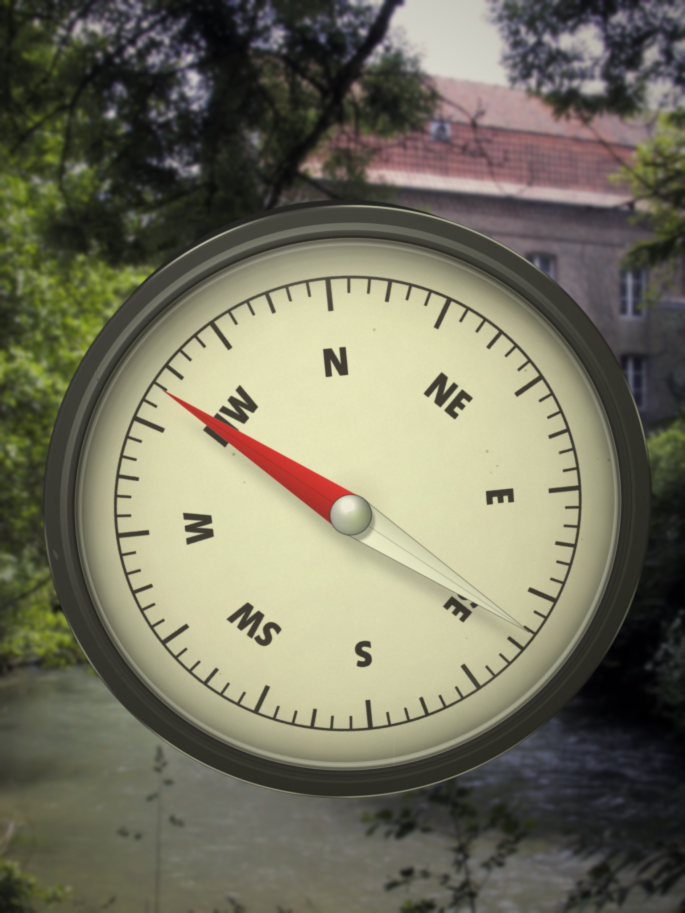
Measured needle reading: 310
